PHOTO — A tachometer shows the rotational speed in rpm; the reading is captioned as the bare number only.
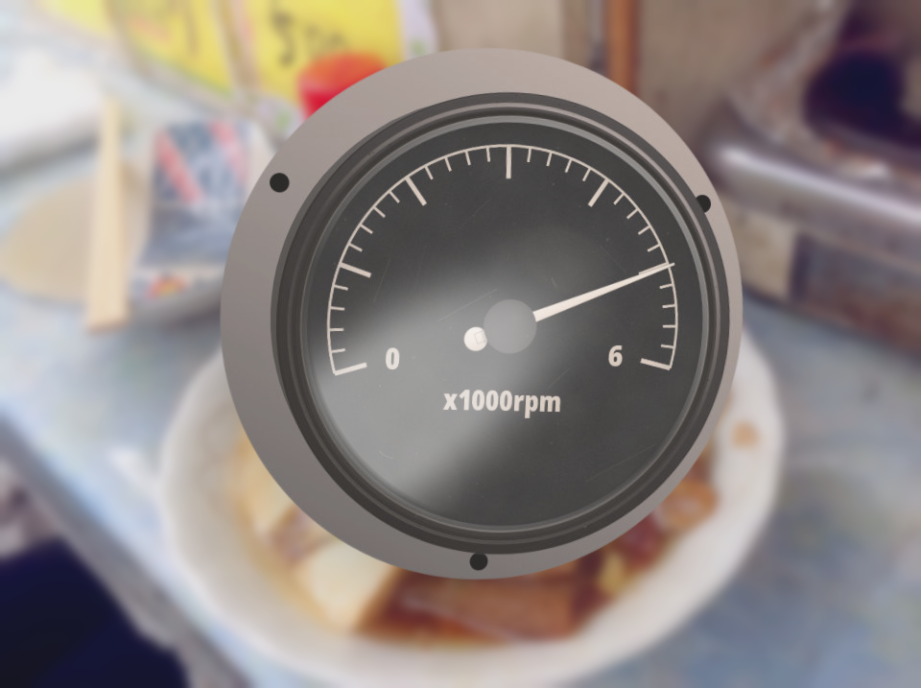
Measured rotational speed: 5000
